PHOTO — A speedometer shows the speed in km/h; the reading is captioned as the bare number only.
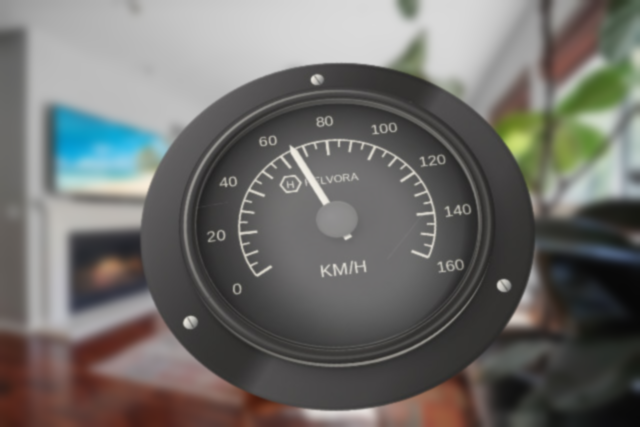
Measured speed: 65
